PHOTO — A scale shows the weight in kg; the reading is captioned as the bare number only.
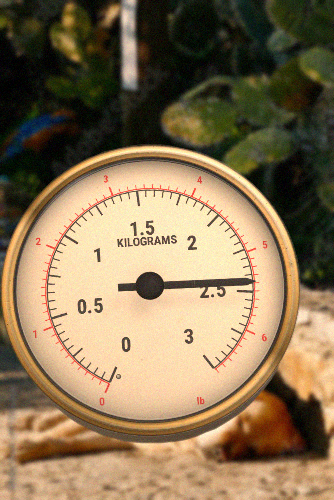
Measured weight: 2.45
